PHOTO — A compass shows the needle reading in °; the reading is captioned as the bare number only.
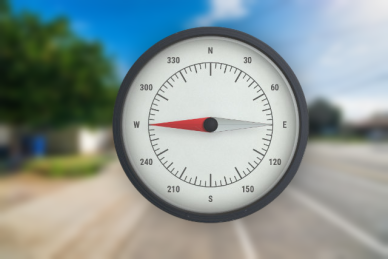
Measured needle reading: 270
